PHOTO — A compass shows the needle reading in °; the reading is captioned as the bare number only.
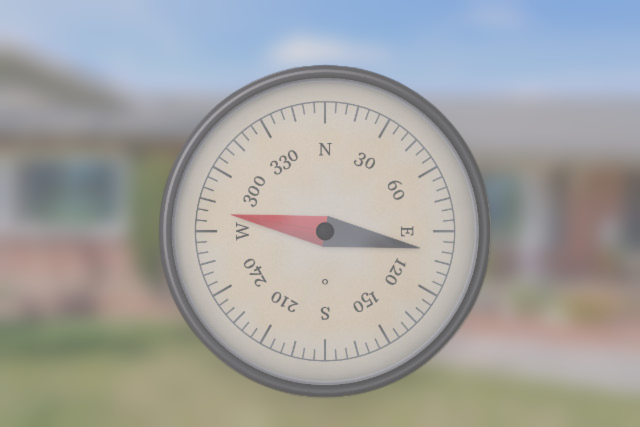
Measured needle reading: 280
